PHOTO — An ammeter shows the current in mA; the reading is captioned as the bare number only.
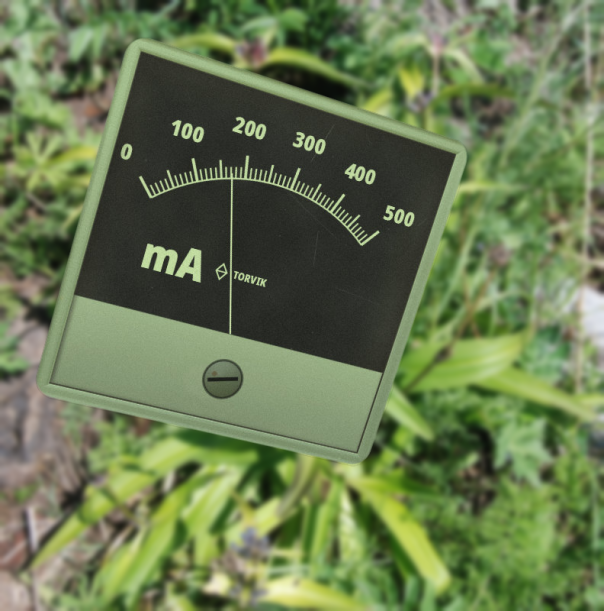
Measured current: 170
